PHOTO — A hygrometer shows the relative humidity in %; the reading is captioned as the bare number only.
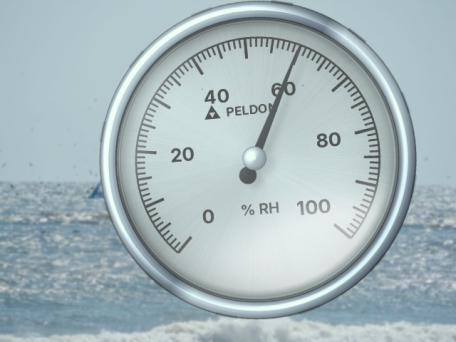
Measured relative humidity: 60
